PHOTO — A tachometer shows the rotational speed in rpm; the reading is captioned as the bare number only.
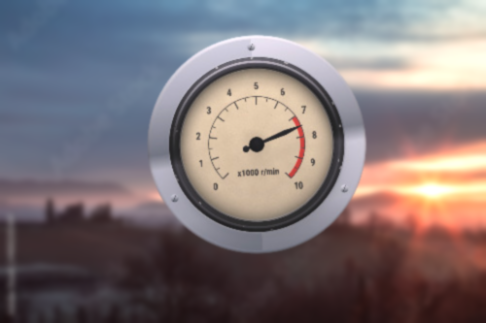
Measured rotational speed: 7500
